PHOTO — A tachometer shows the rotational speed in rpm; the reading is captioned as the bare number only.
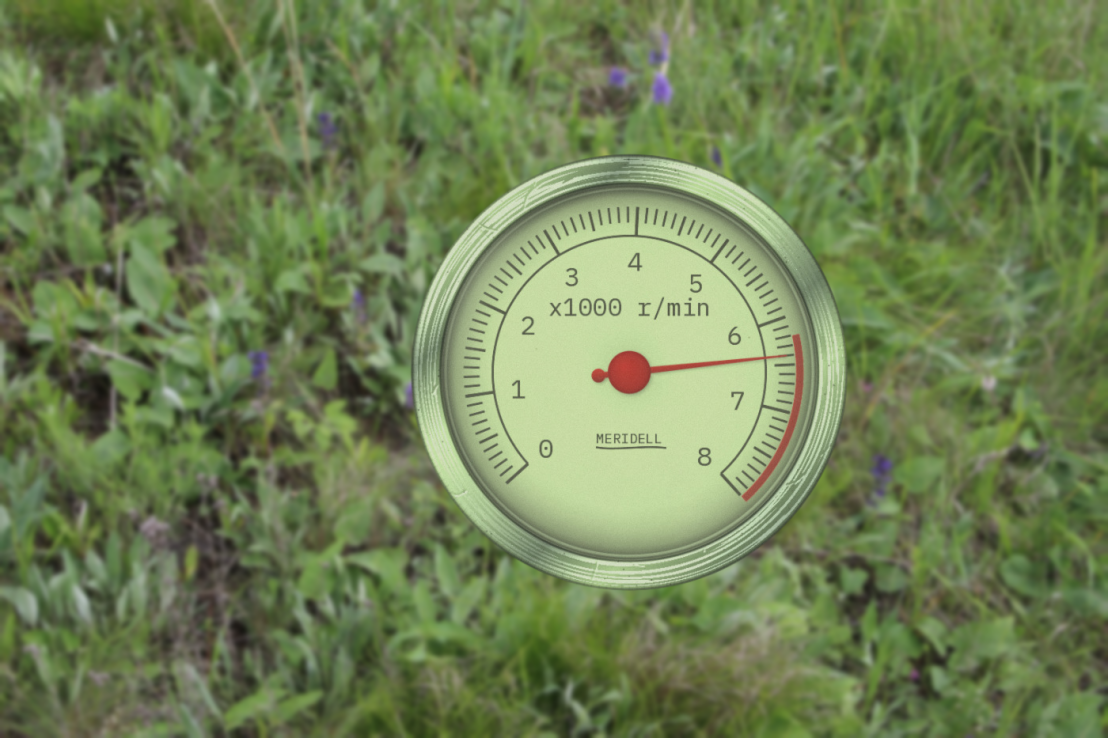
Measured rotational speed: 6400
